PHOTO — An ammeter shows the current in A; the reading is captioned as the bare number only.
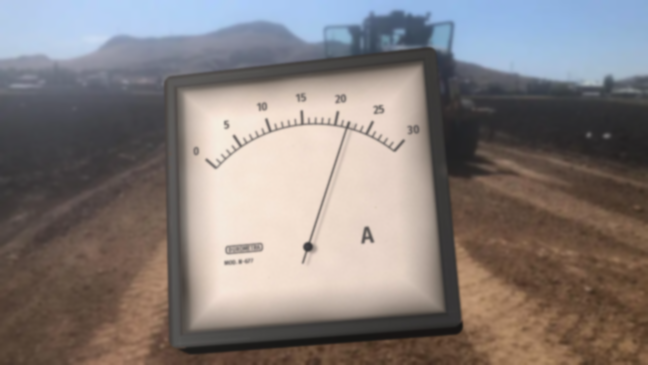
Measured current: 22
